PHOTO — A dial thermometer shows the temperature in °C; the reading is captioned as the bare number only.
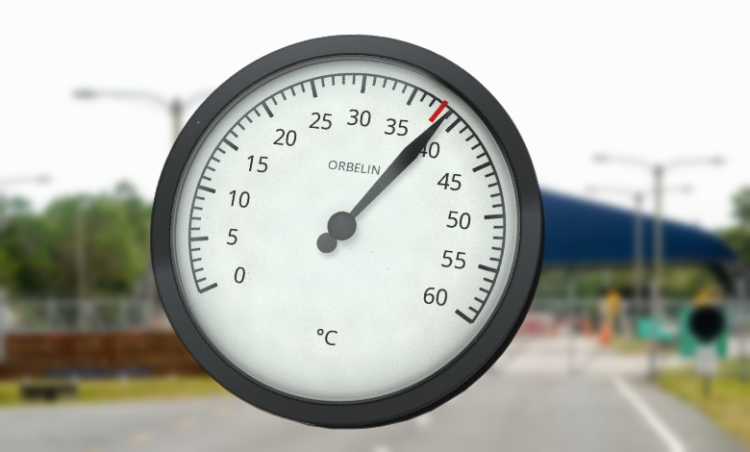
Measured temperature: 39
